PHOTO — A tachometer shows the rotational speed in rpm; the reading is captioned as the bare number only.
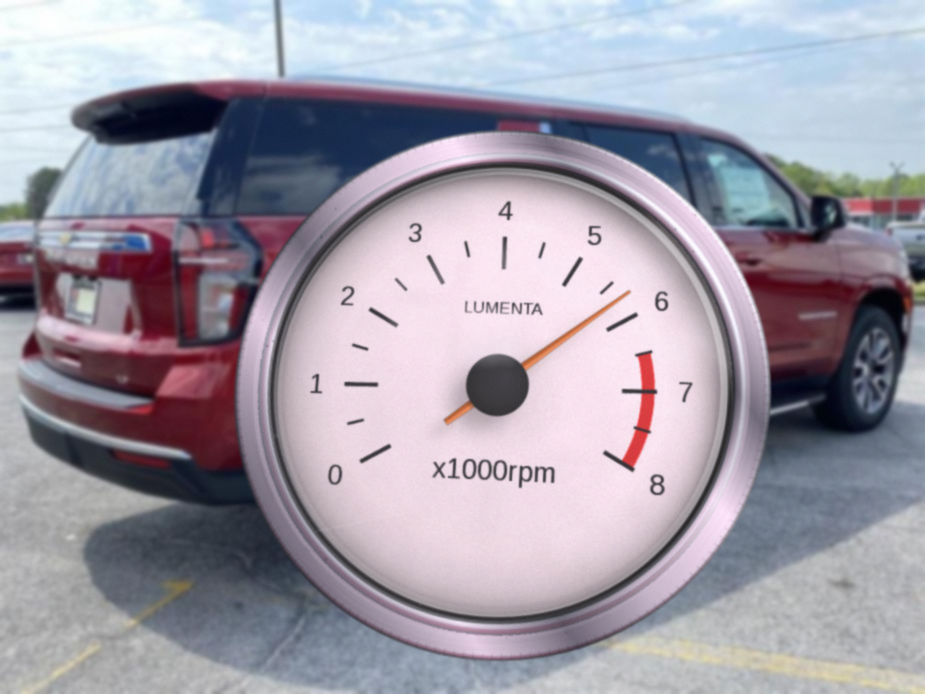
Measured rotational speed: 5750
